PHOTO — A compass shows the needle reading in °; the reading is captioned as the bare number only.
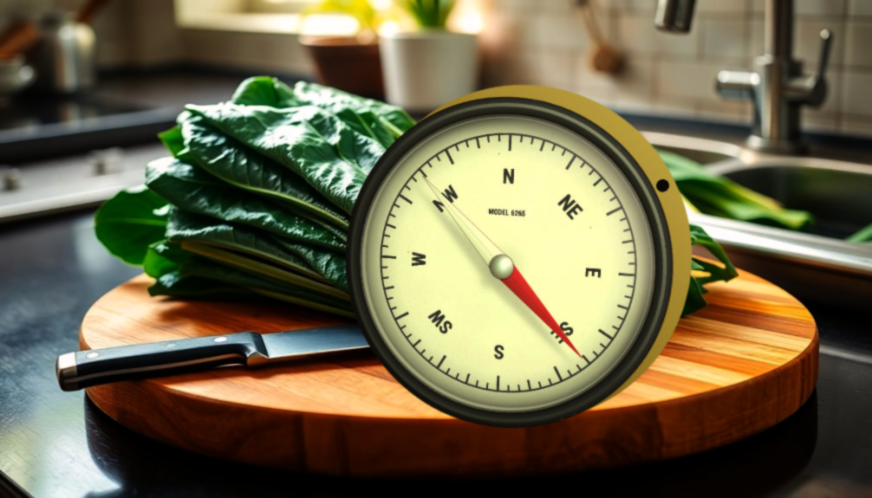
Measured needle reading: 135
